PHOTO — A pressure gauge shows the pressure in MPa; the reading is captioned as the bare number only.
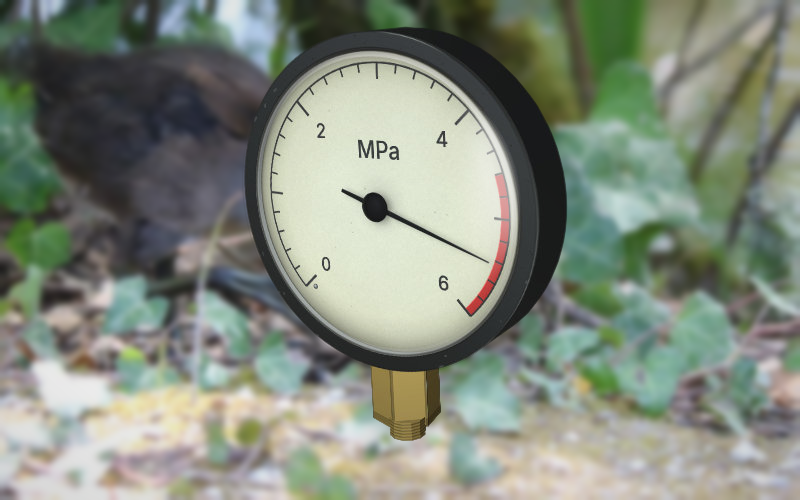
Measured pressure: 5.4
